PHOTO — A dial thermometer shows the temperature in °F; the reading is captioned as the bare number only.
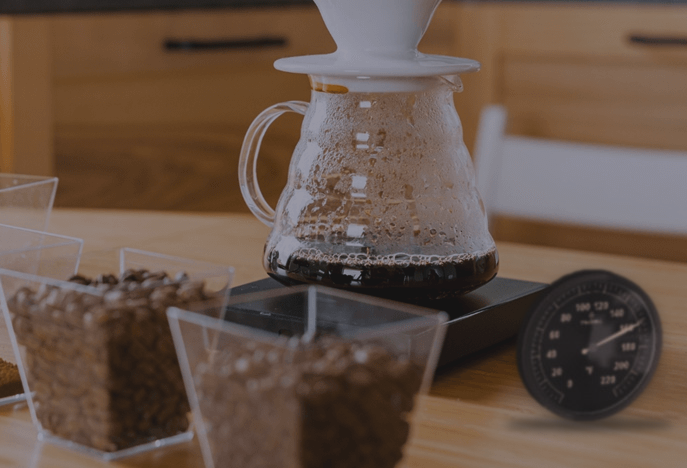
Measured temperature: 160
